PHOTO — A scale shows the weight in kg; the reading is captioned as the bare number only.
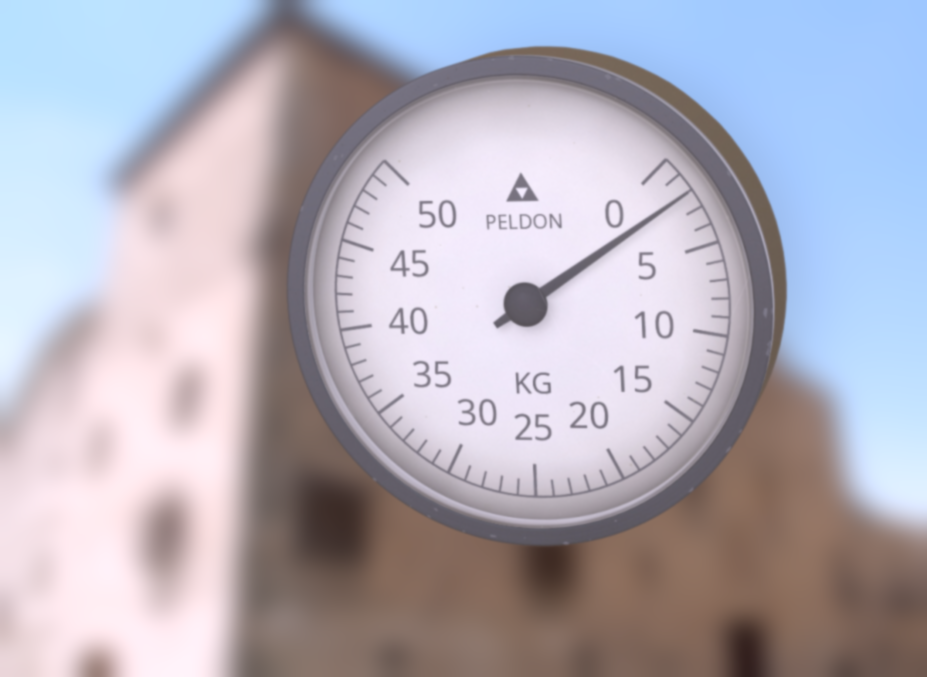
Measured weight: 2
